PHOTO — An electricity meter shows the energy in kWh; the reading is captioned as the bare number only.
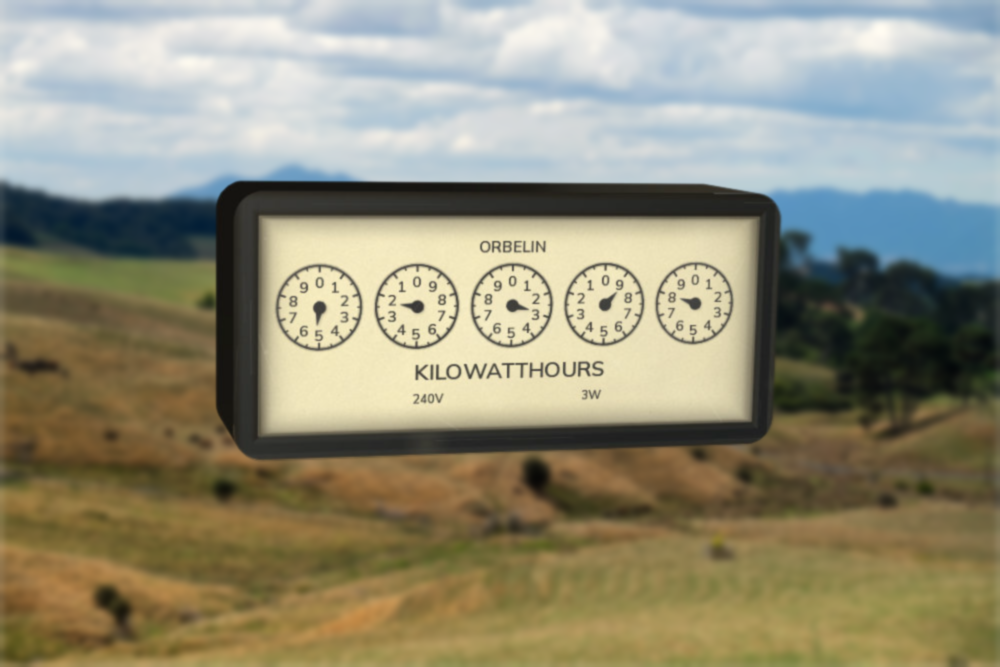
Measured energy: 52288
